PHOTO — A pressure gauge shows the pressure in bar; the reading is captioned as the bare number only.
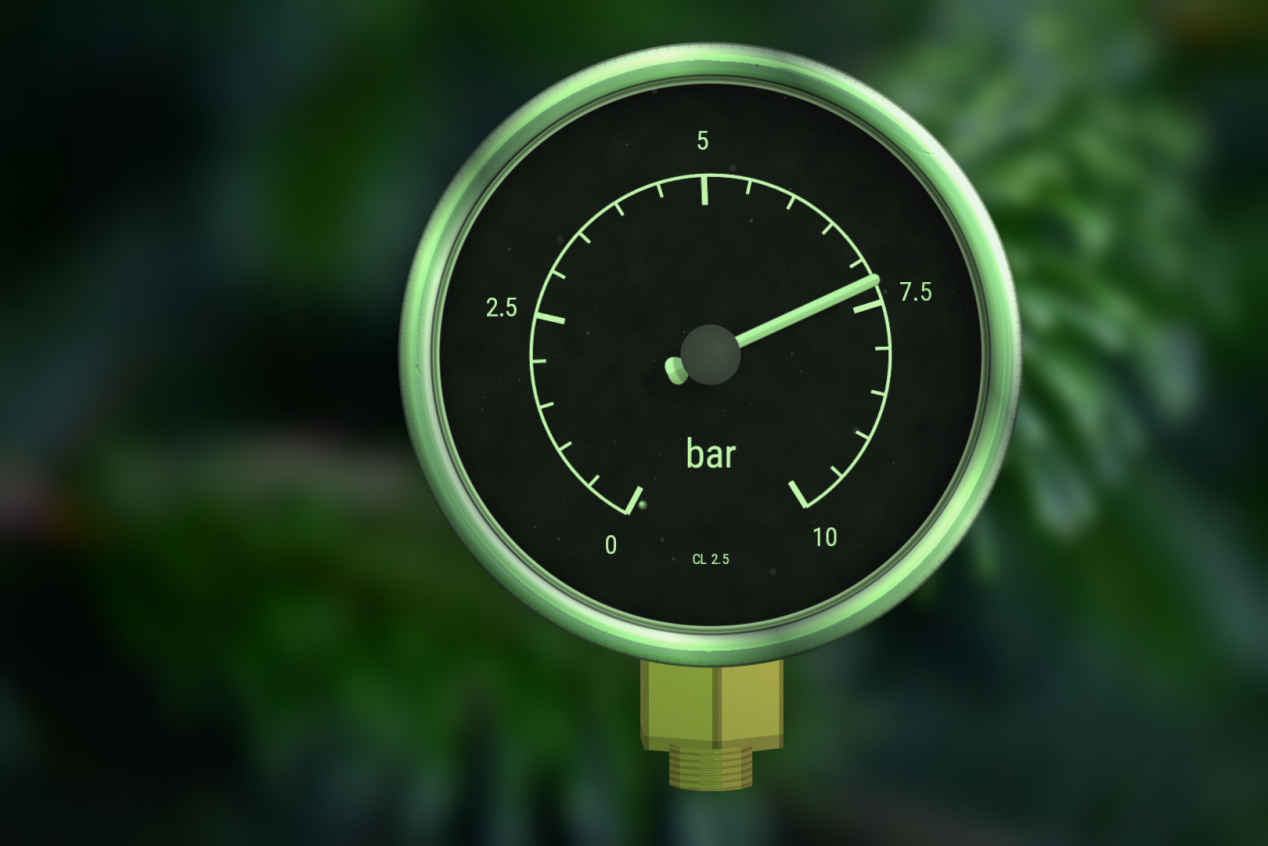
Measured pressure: 7.25
